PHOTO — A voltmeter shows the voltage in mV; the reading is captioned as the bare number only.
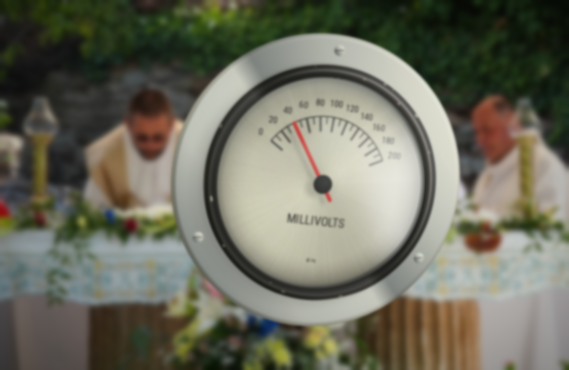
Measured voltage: 40
